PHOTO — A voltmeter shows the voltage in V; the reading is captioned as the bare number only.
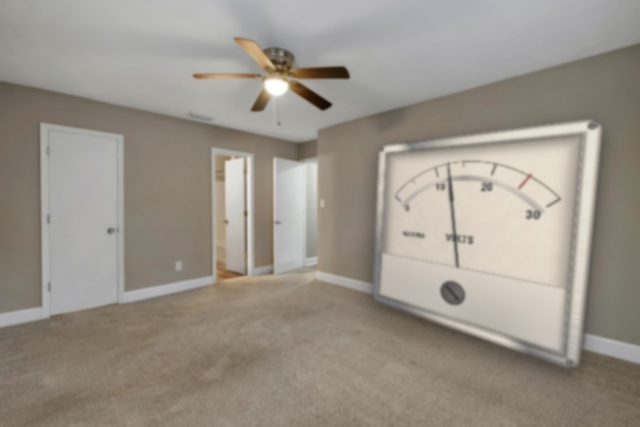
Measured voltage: 12.5
